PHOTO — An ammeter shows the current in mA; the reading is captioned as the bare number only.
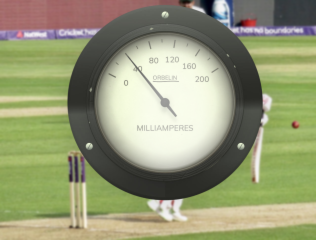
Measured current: 40
